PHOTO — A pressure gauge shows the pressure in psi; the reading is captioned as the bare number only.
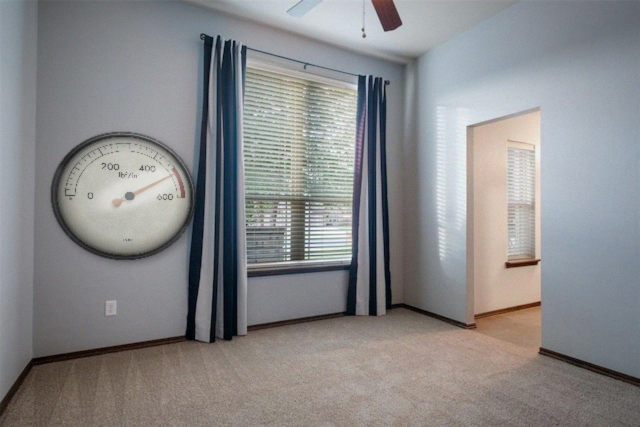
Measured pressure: 500
